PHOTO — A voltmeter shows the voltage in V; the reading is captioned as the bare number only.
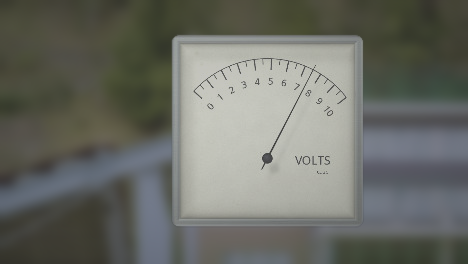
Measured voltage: 7.5
